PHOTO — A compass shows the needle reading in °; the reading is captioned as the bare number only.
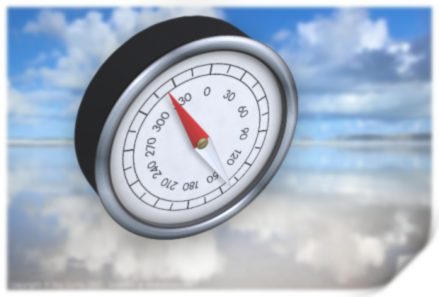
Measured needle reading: 322.5
